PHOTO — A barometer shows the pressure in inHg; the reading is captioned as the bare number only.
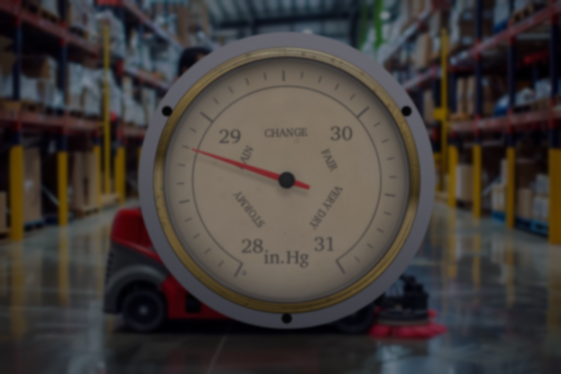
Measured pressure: 28.8
